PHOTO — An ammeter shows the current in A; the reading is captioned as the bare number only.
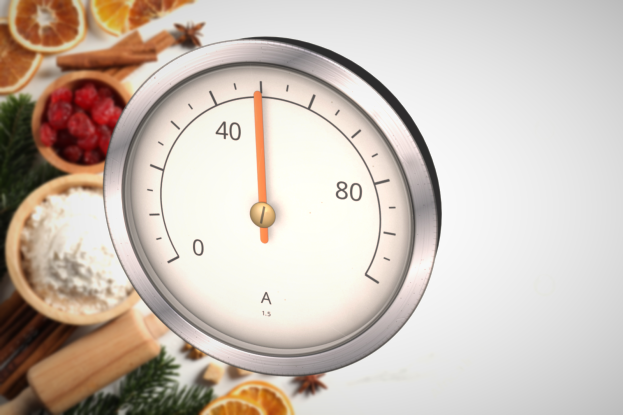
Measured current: 50
